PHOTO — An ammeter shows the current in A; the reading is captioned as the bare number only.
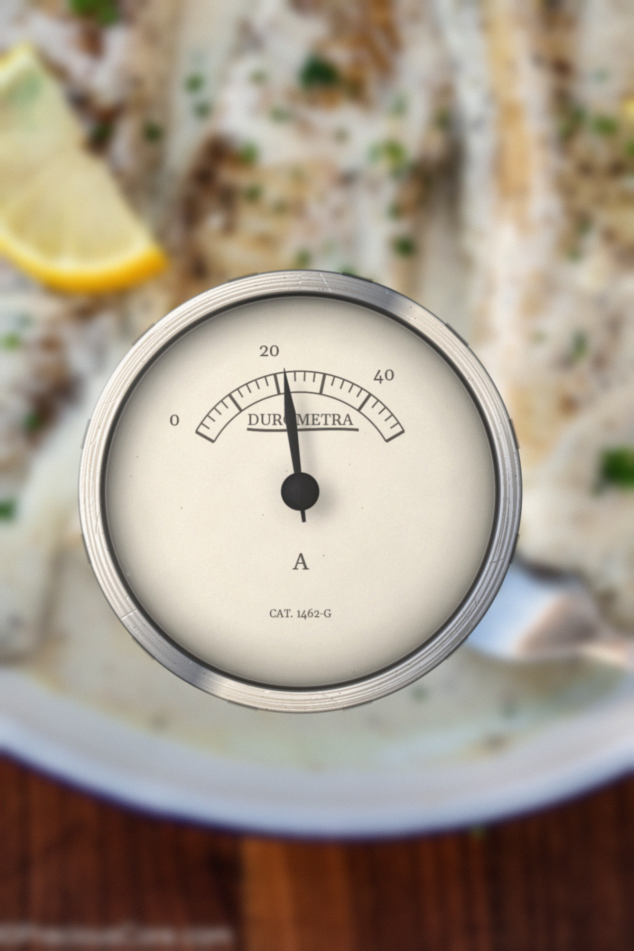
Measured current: 22
